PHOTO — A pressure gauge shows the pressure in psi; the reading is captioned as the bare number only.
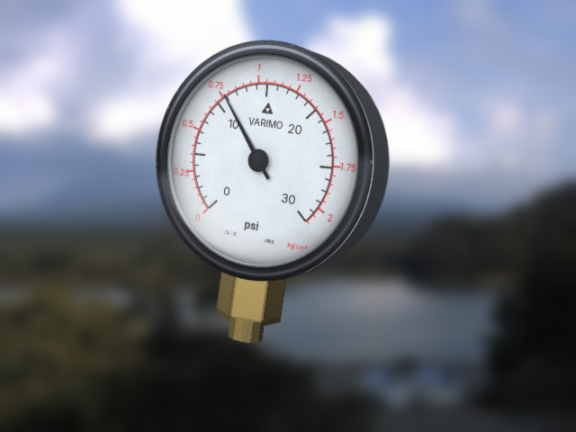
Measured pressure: 11
